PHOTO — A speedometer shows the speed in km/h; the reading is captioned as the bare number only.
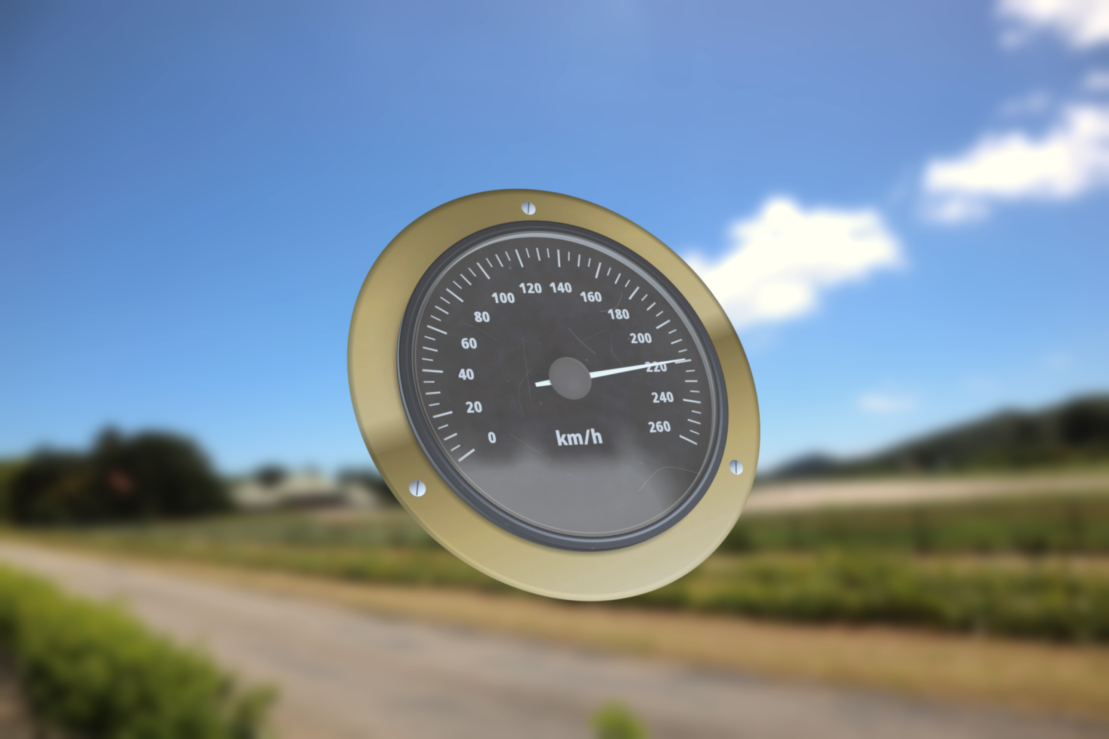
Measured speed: 220
